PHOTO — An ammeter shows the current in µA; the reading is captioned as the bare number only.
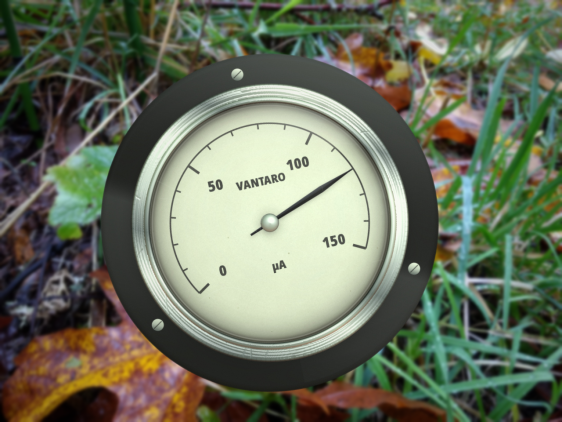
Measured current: 120
